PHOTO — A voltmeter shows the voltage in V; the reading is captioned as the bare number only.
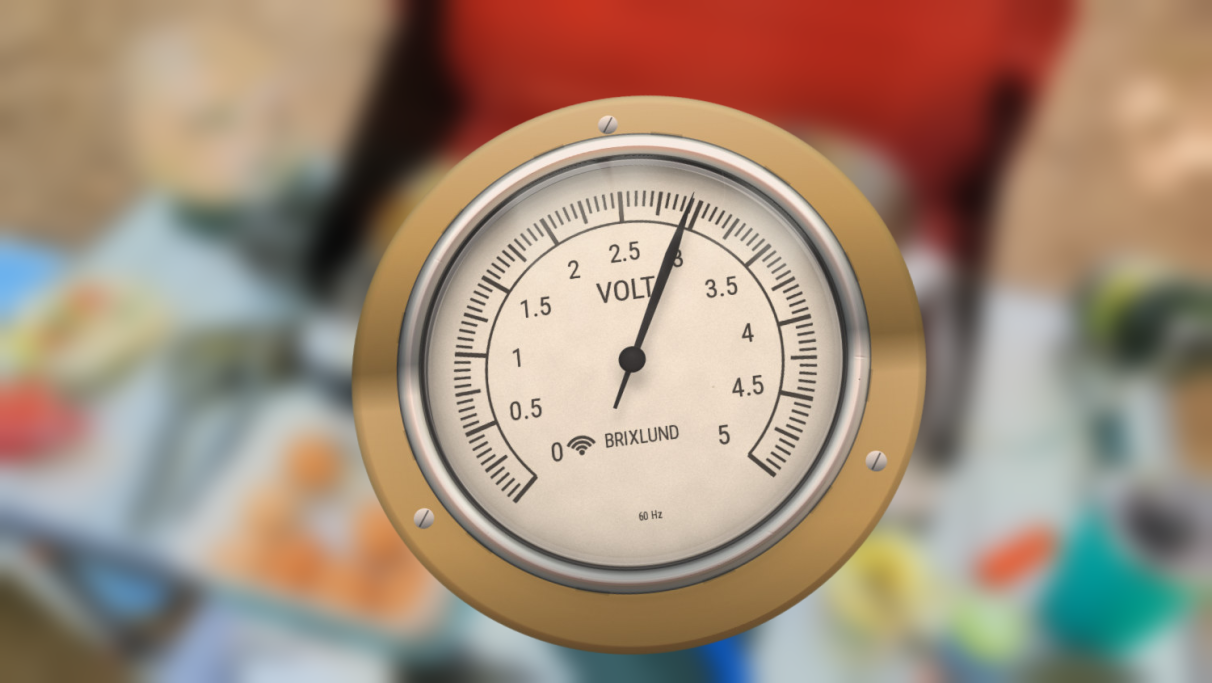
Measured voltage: 2.95
